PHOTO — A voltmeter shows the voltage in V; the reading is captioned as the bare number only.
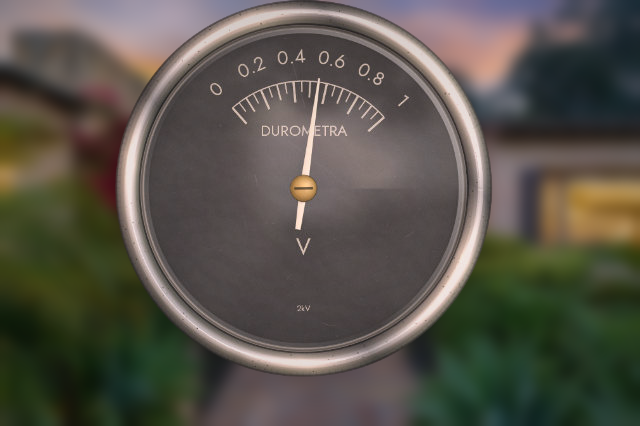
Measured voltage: 0.55
